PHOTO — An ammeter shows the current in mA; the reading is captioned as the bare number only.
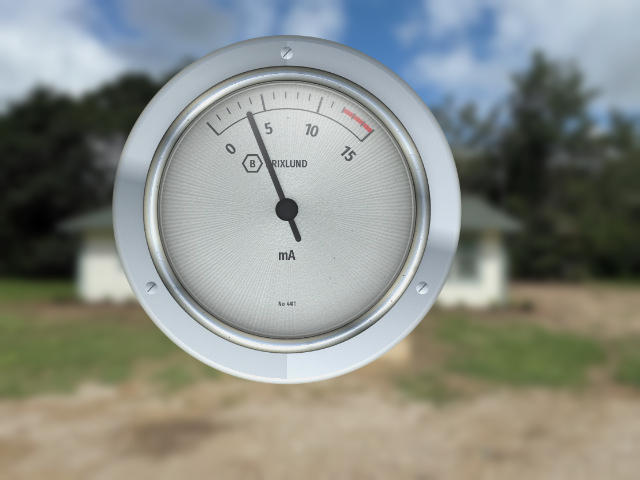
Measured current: 3.5
